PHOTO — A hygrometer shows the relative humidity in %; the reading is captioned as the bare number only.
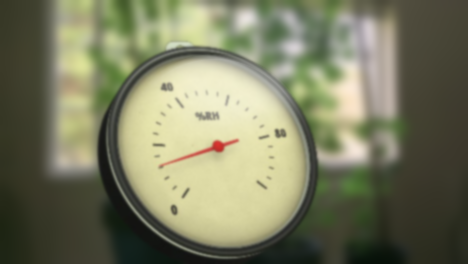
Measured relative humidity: 12
